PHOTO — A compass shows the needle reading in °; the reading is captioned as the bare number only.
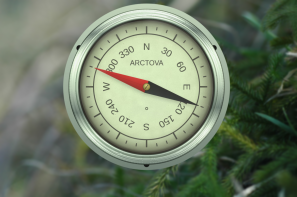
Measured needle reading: 290
